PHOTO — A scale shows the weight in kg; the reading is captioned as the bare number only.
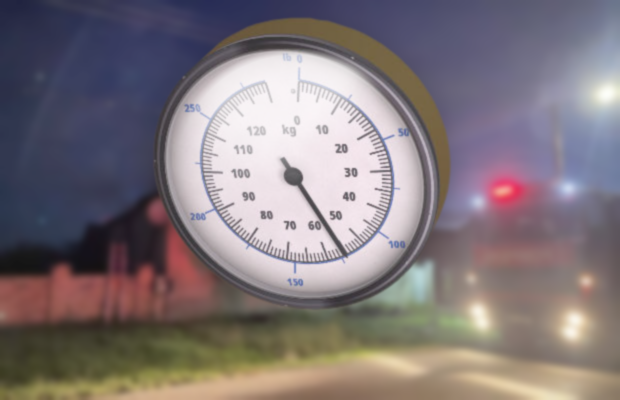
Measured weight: 55
